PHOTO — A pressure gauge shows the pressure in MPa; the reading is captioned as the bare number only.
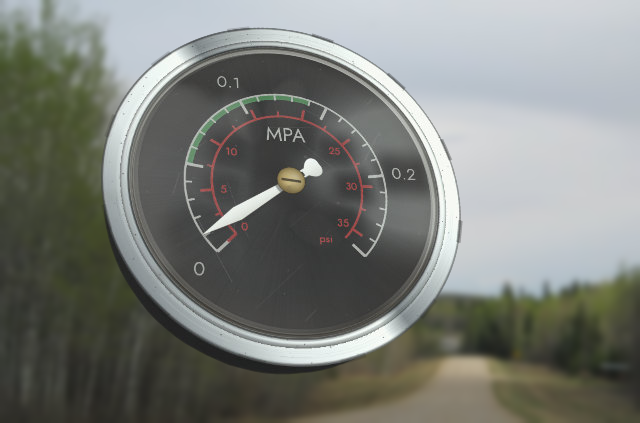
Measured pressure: 0.01
